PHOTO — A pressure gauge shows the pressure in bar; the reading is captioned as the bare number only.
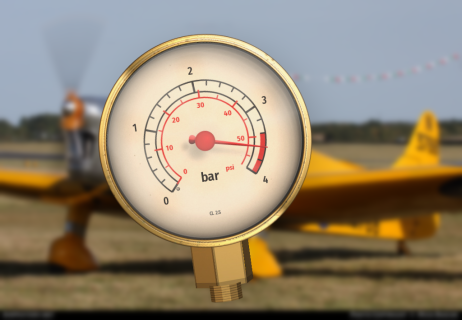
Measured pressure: 3.6
